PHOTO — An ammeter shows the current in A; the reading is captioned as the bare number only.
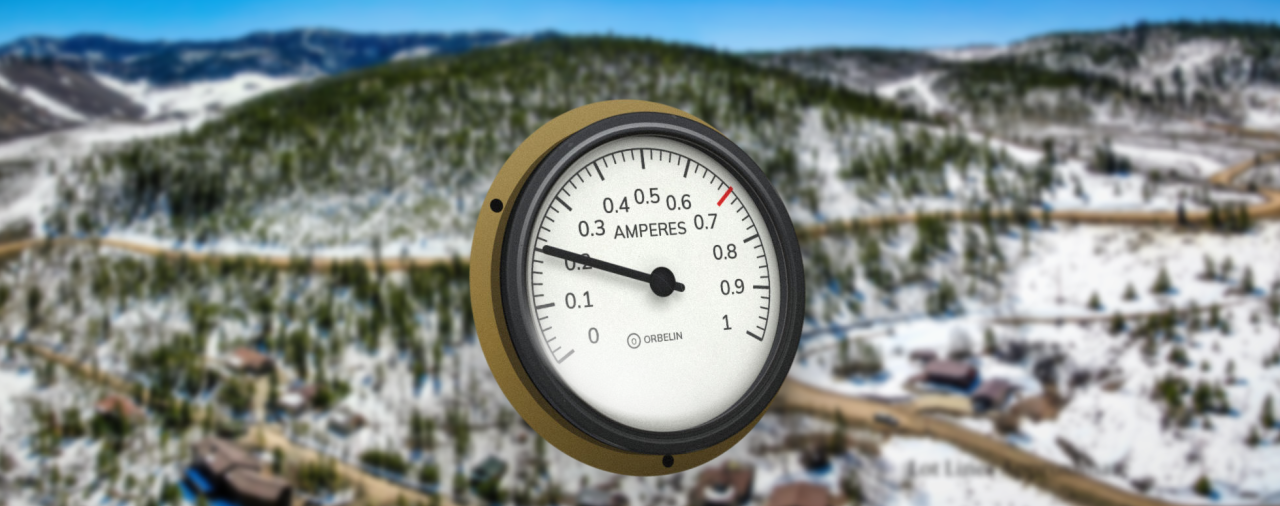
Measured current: 0.2
